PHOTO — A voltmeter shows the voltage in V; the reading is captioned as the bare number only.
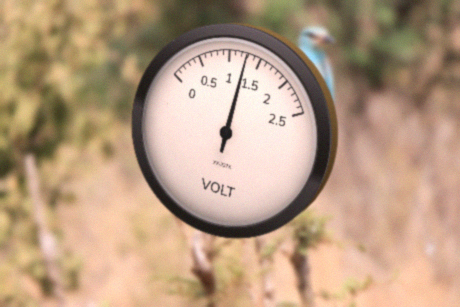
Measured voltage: 1.3
